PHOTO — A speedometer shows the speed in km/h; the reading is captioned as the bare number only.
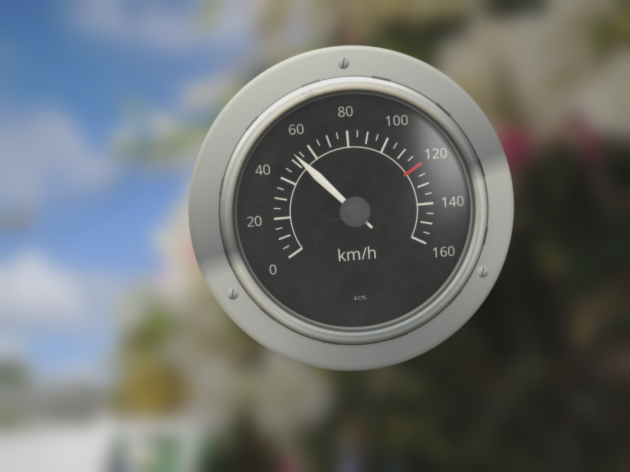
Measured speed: 52.5
